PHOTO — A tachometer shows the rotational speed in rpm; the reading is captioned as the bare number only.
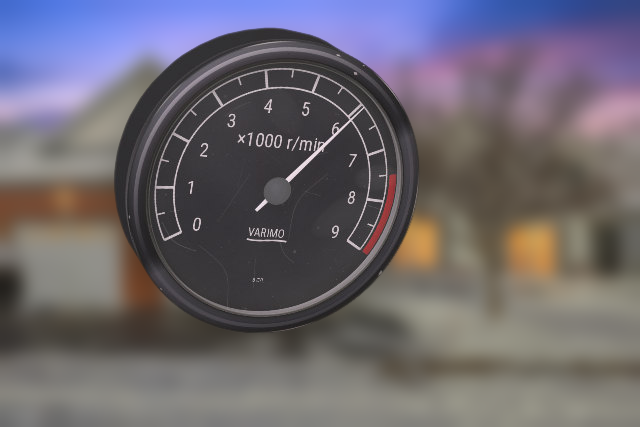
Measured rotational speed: 6000
